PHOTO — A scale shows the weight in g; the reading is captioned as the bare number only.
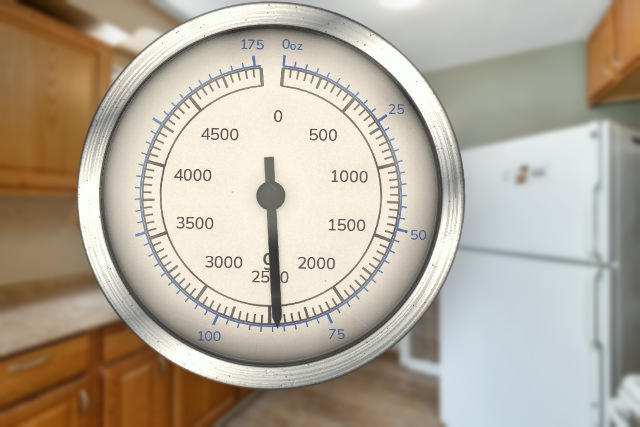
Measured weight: 2450
